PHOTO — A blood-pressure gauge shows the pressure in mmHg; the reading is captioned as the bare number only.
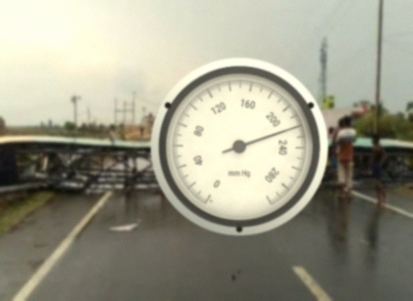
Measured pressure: 220
